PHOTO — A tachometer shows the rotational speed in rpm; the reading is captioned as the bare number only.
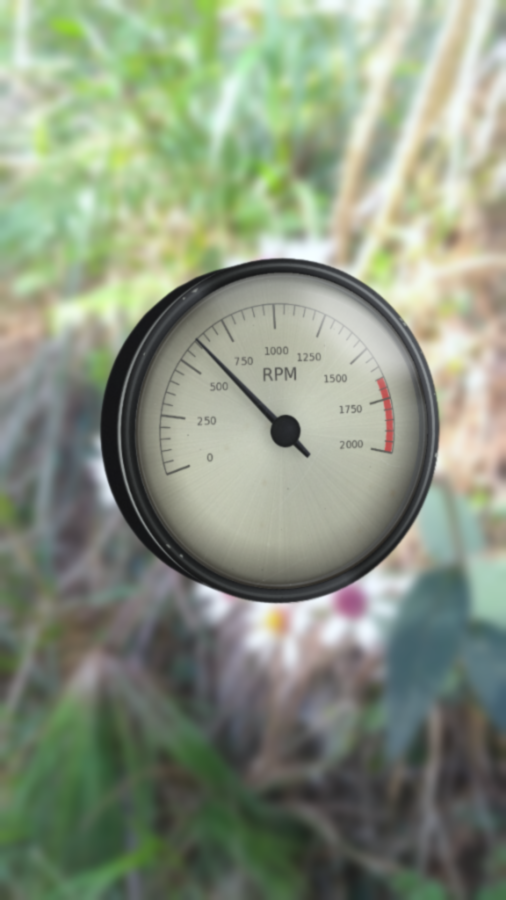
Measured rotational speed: 600
